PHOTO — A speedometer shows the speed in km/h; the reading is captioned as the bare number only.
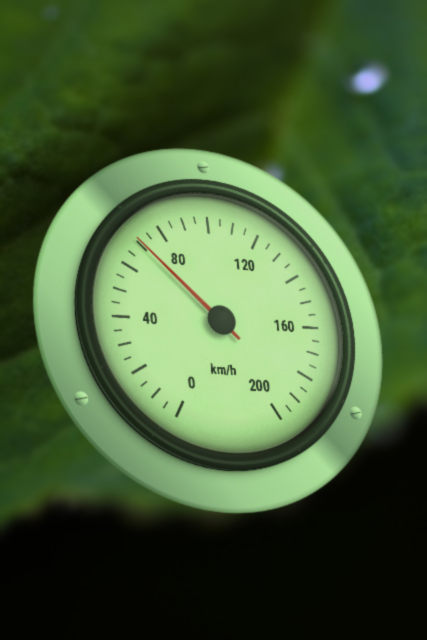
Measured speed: 70
